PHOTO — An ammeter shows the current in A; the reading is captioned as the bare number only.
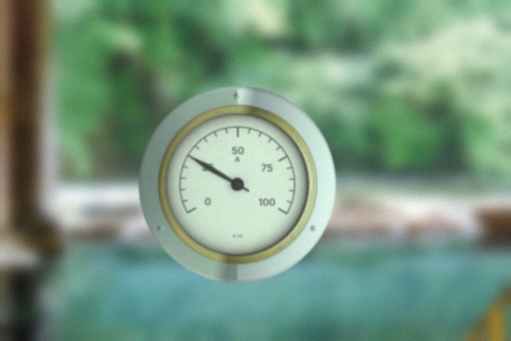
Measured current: 25
